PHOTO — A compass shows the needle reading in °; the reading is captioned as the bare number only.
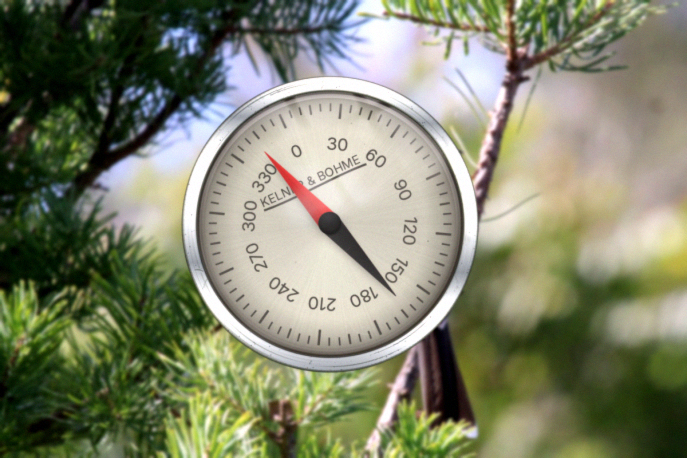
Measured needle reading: 342.5
